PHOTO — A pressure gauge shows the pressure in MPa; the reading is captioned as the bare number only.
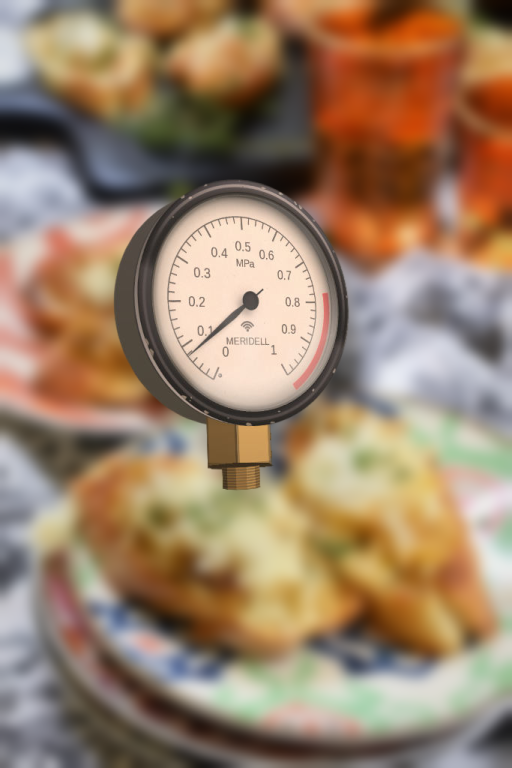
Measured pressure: 0.08
